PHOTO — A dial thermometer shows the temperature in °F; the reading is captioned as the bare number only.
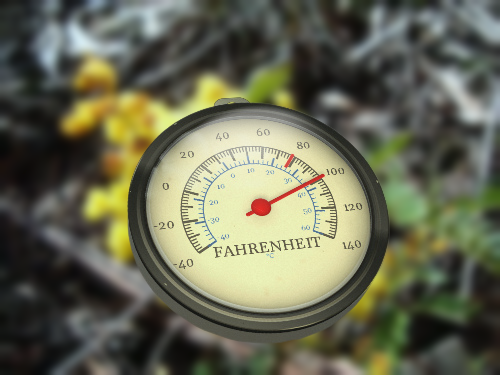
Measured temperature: 100
